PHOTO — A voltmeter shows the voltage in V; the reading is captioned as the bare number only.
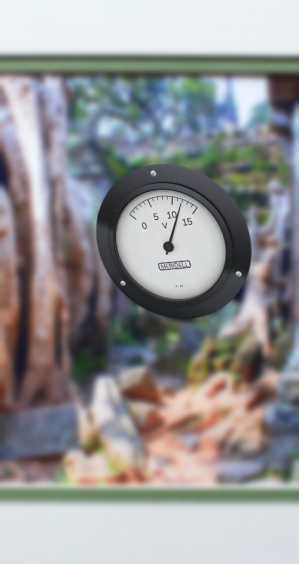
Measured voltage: 12
